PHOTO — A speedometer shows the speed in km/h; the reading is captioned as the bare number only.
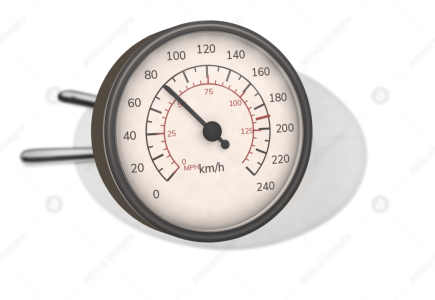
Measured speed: 80
